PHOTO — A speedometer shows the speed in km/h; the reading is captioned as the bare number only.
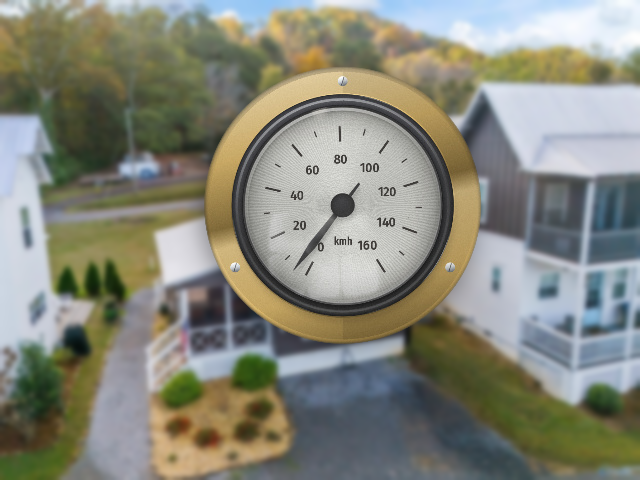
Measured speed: 5
